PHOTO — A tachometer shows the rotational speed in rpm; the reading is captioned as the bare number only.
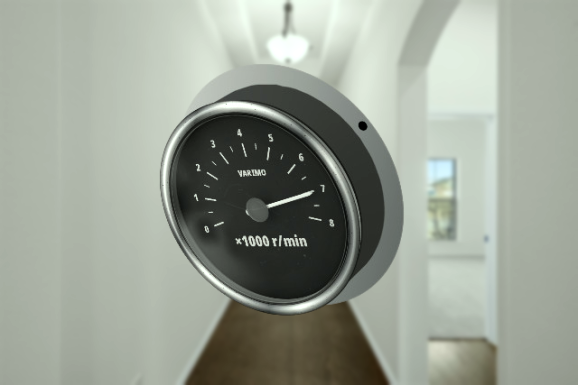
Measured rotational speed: 7000
